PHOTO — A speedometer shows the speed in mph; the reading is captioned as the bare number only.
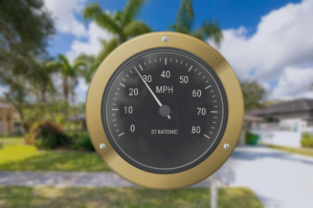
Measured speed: 28
